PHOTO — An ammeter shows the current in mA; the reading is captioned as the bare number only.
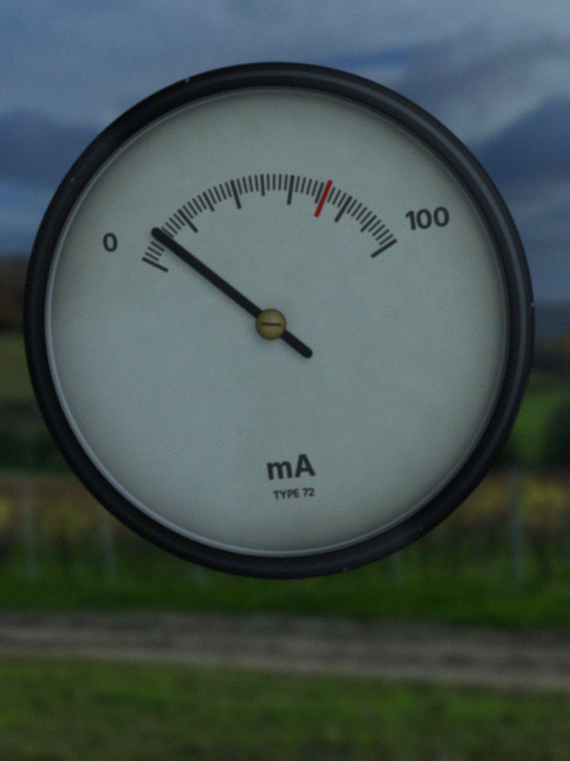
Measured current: 10
